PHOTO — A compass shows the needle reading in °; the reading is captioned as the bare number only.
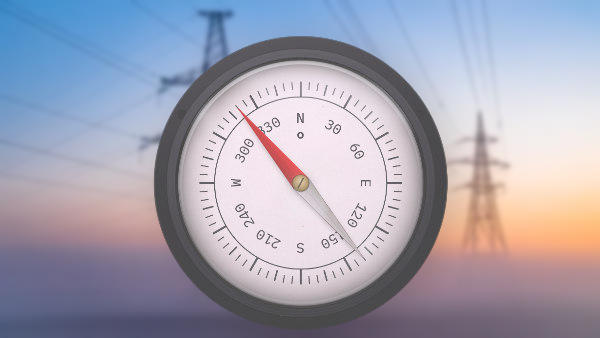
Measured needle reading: 320
